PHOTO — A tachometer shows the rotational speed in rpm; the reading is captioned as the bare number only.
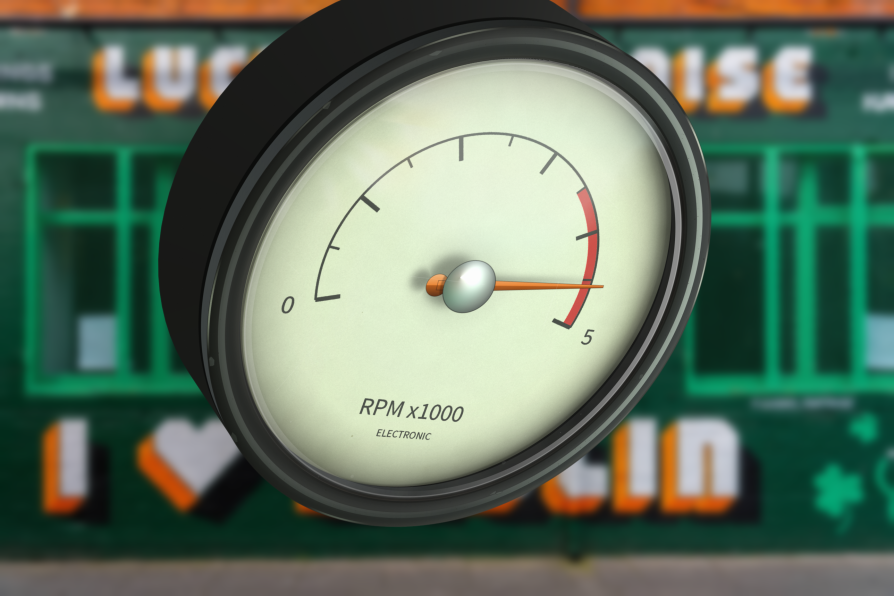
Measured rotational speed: 4500
